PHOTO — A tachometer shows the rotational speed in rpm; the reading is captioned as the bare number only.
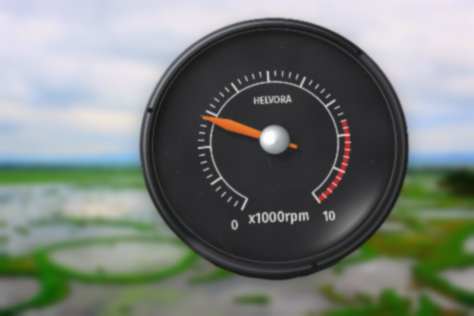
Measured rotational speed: 2800
